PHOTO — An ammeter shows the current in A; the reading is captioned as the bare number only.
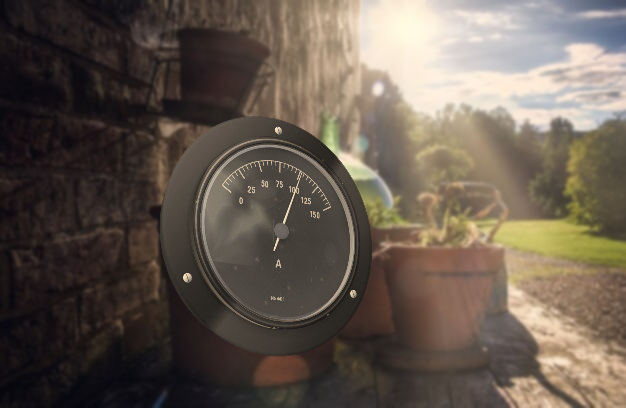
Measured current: 100
